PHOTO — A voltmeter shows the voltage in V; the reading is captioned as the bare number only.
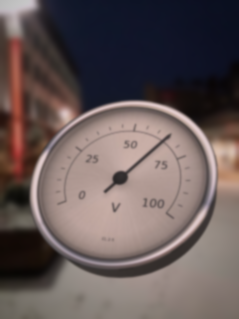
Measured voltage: 65
